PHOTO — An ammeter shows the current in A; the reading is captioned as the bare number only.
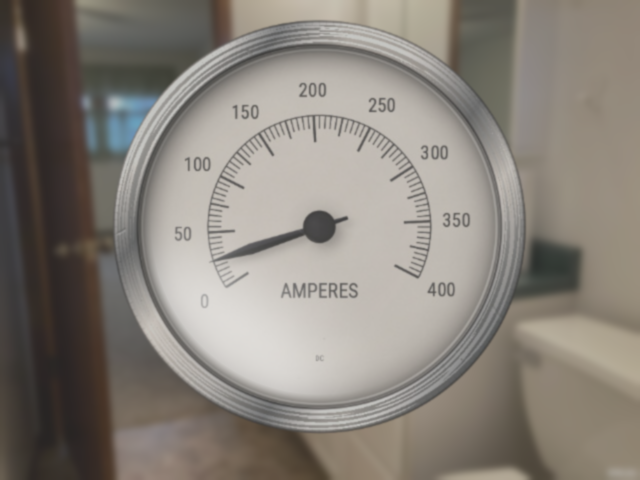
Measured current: 25
